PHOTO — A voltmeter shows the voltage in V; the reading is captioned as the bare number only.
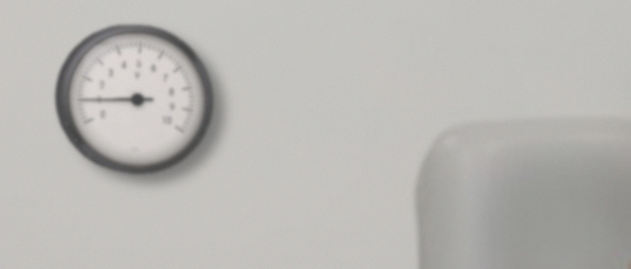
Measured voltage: 1
